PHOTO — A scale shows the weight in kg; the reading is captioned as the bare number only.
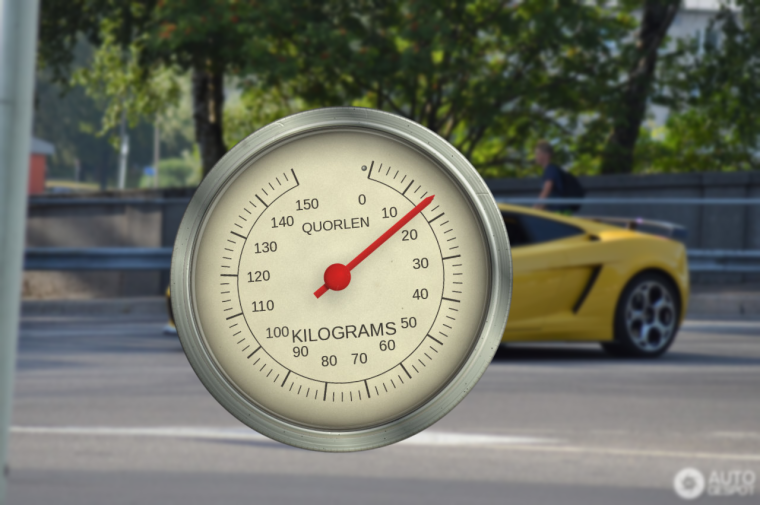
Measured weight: 16
